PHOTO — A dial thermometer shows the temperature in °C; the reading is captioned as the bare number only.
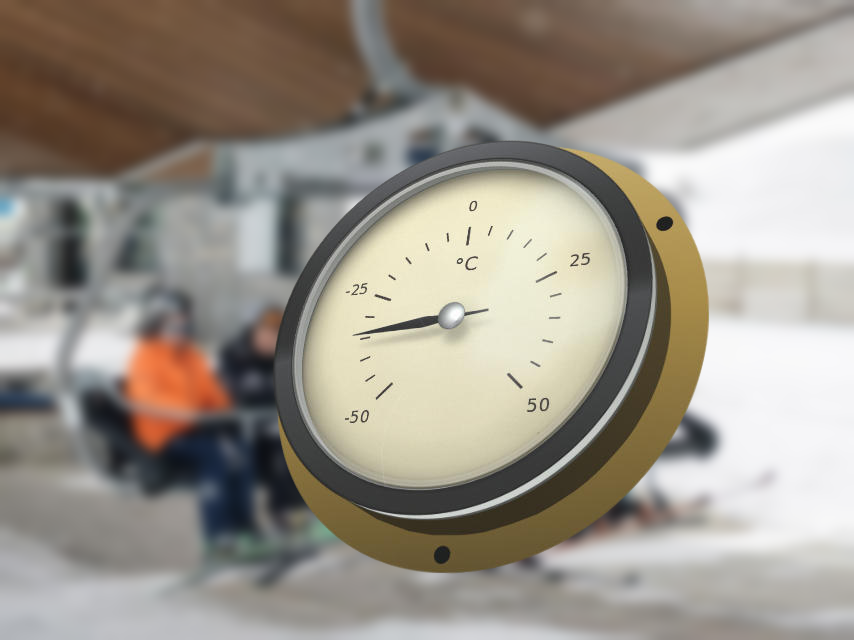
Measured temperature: -35
